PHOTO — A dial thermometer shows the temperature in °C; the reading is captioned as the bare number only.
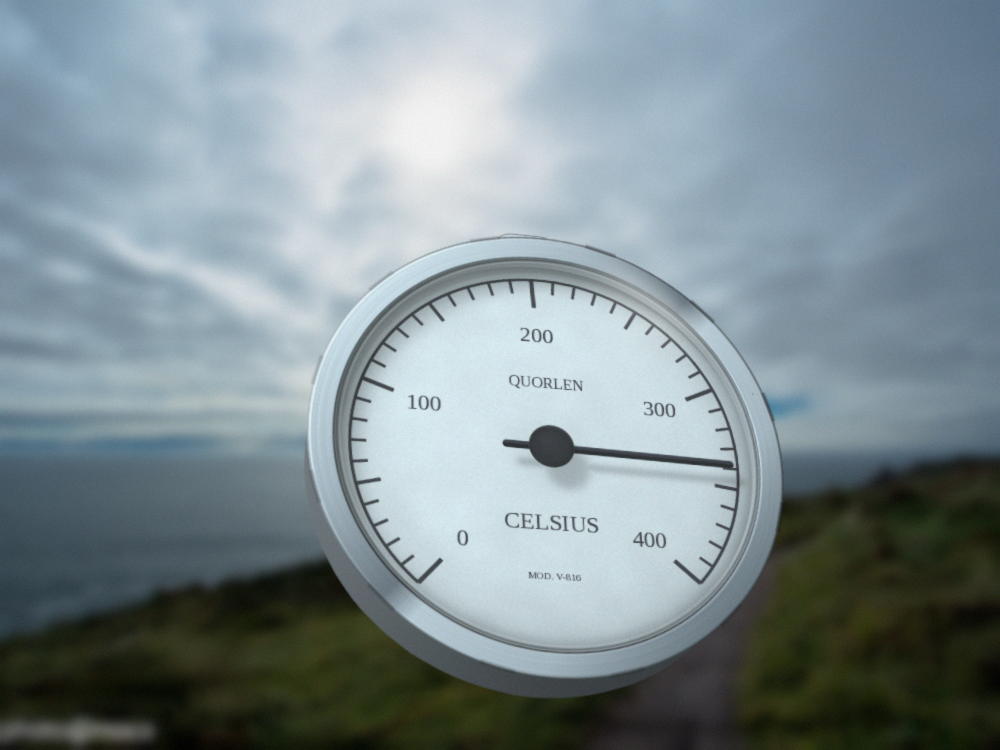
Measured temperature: 340
